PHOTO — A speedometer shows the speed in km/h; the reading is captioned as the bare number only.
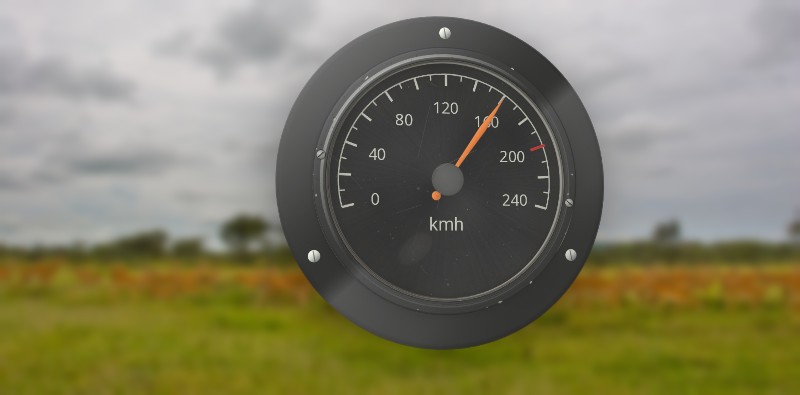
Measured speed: 160
